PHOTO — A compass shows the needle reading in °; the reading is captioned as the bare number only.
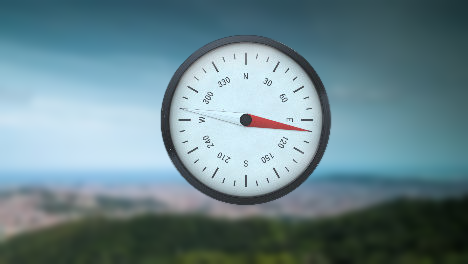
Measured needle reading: 100
